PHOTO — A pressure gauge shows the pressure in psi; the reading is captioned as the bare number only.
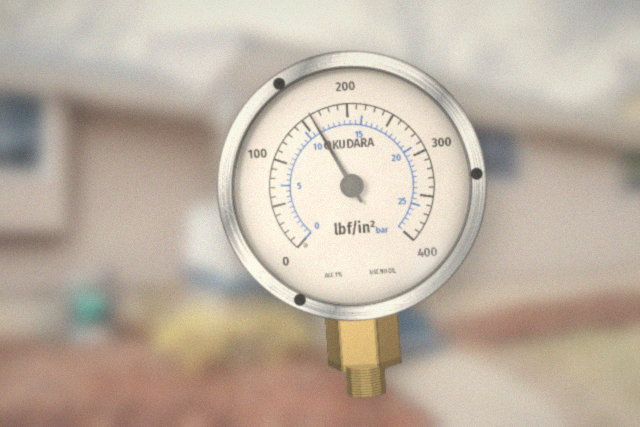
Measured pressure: 160
